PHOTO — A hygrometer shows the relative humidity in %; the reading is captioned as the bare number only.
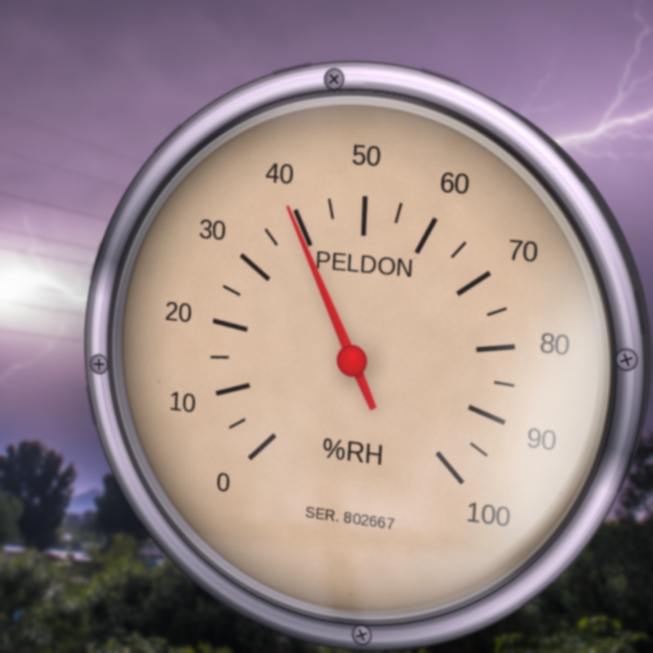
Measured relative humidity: 40
